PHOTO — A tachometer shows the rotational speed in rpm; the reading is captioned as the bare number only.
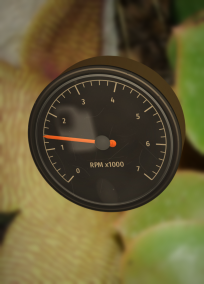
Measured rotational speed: 1400
